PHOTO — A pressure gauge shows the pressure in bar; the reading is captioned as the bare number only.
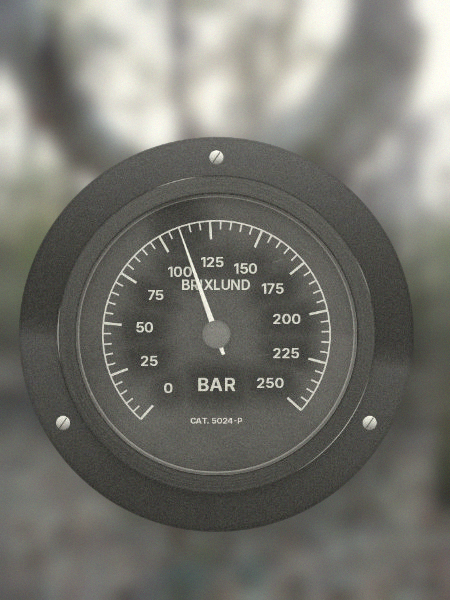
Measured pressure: 110
